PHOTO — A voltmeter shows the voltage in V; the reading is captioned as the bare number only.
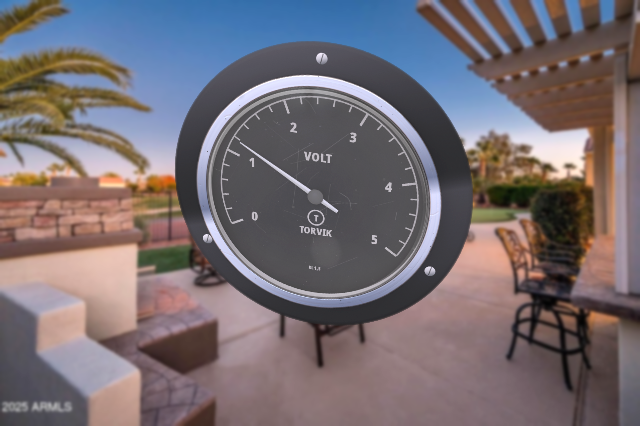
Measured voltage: 1.2
